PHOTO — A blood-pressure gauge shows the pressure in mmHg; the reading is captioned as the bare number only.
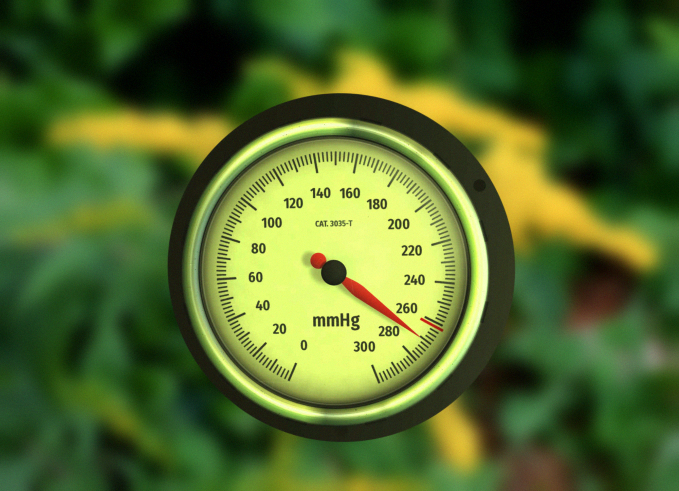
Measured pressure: 270
